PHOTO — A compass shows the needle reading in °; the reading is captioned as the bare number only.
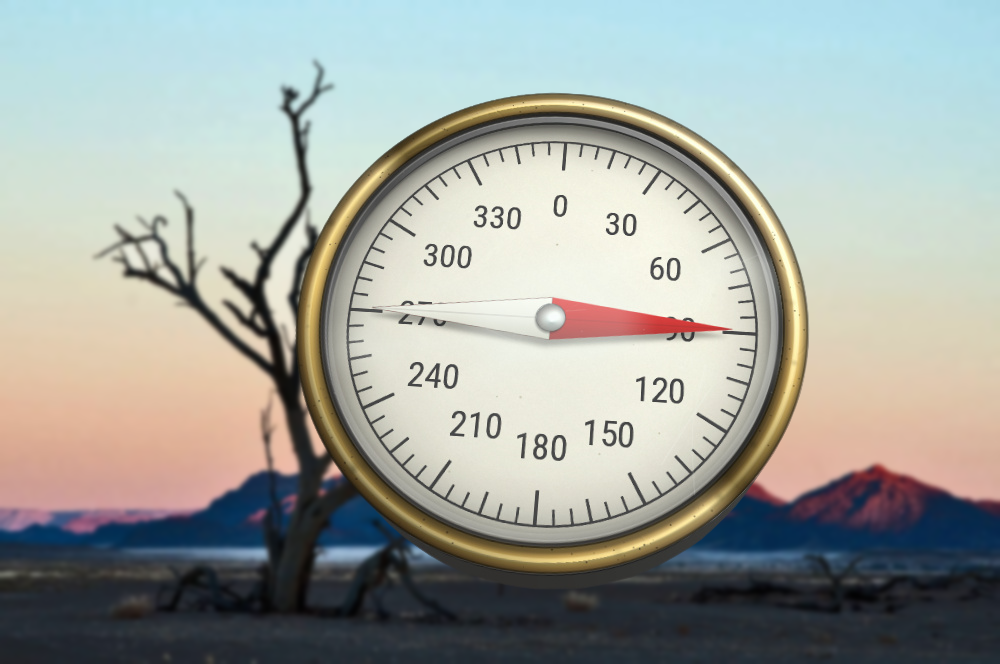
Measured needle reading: 90
